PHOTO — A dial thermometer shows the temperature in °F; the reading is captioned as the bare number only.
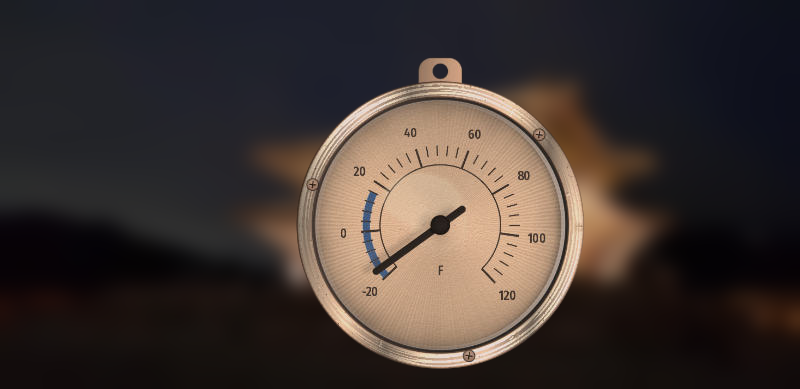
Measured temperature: -16
